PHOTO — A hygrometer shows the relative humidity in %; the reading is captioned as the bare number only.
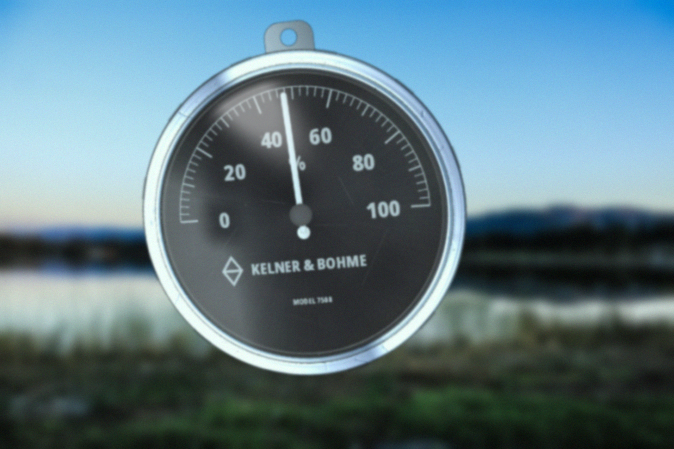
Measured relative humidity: 48
